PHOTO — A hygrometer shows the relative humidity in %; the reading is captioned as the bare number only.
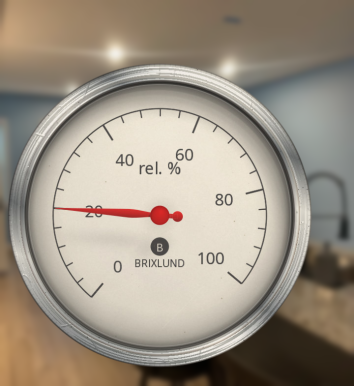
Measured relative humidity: 20
